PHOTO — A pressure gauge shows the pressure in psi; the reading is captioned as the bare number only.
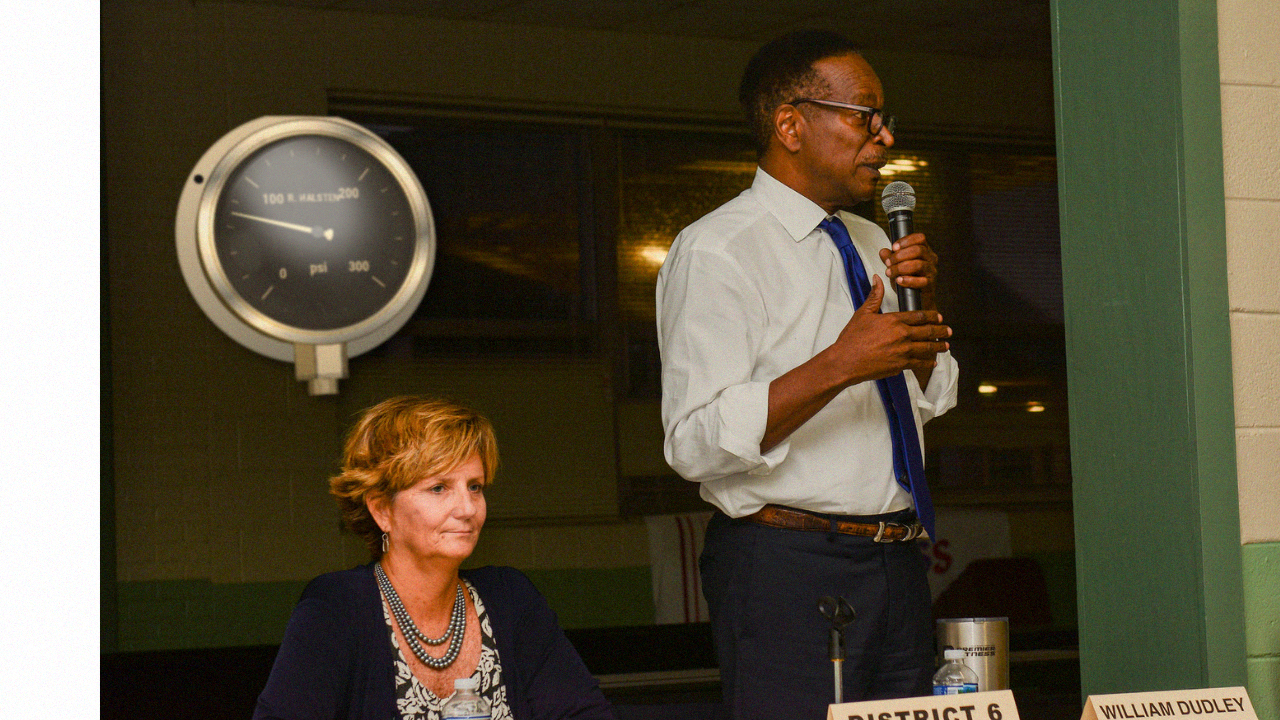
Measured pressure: 70
